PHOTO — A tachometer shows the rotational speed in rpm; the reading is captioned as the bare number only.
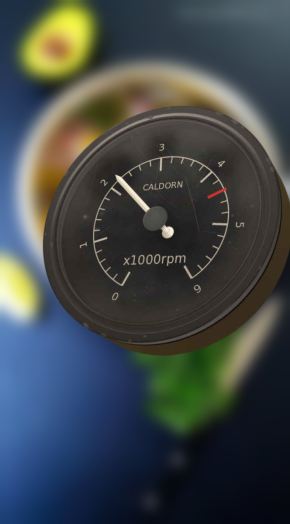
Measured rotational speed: 2200
